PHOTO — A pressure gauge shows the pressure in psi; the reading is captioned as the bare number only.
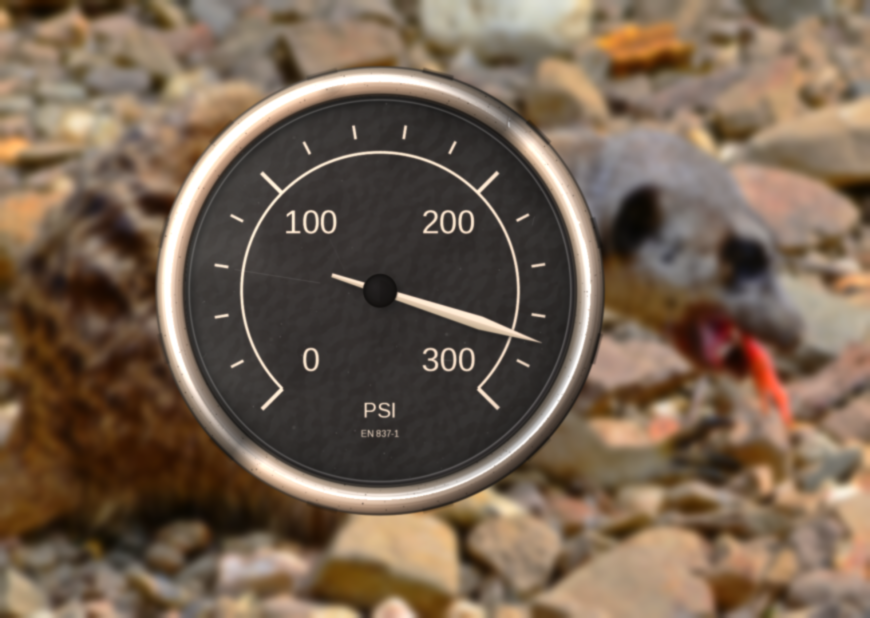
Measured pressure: 270
